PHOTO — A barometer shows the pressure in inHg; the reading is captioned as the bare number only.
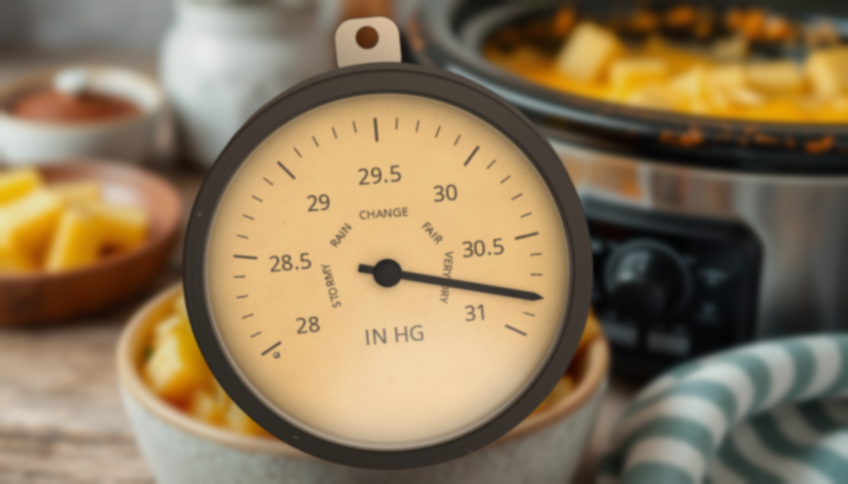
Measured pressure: 30.8
